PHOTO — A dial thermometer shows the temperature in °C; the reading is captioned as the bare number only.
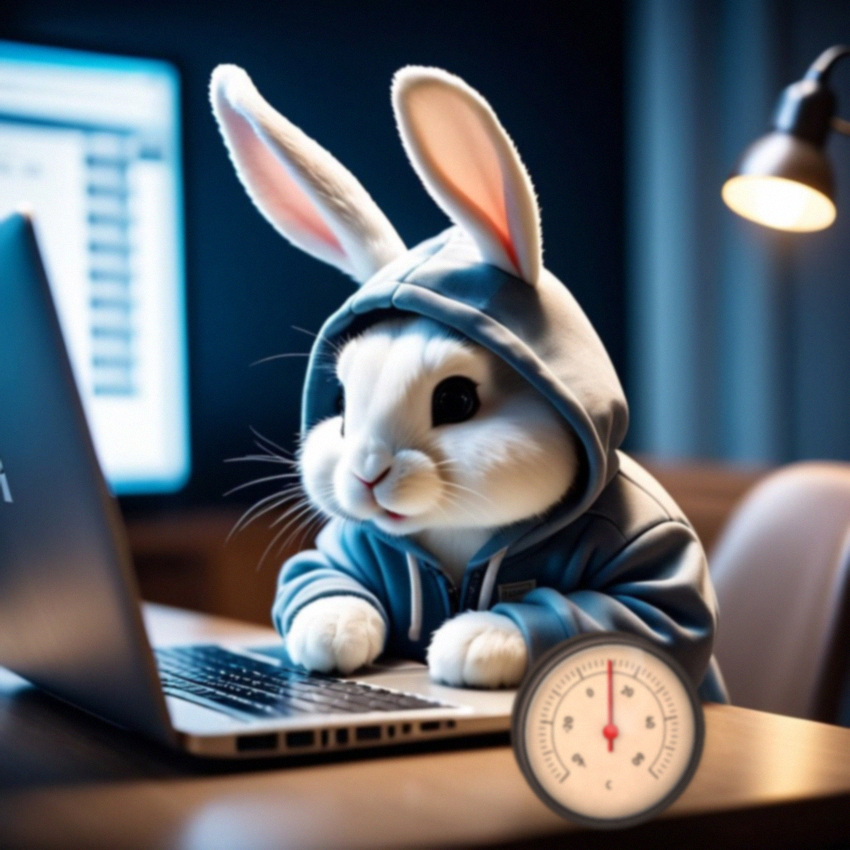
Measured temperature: 10
